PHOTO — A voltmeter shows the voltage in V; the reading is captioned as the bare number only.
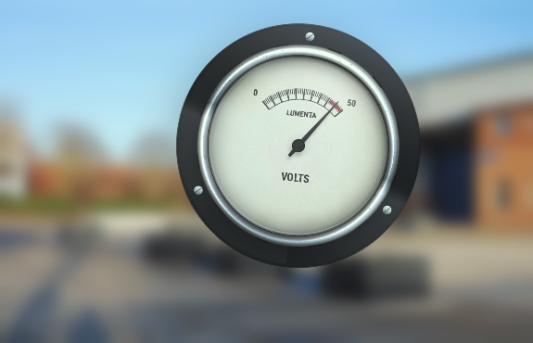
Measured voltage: 45
